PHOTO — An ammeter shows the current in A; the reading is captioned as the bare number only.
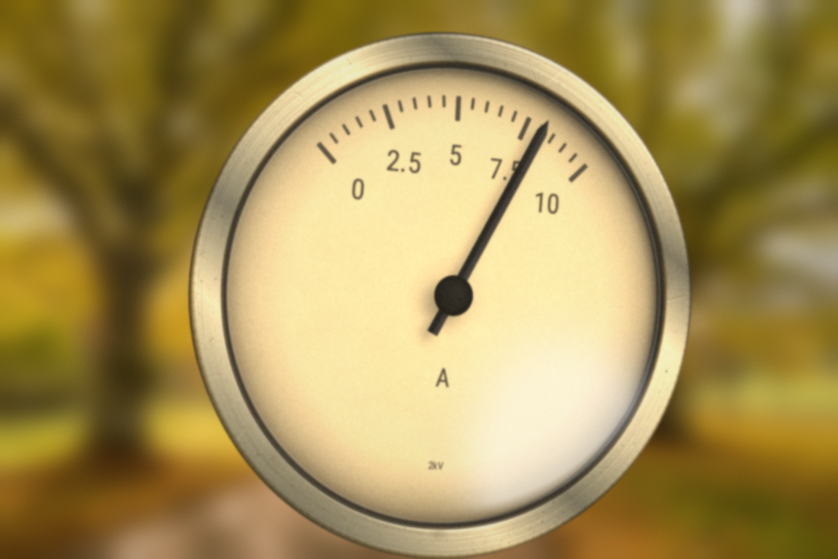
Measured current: 8
